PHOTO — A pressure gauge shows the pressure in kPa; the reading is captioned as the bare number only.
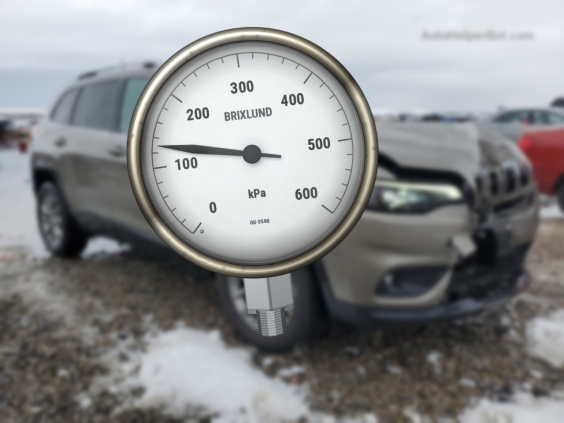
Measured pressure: 130
